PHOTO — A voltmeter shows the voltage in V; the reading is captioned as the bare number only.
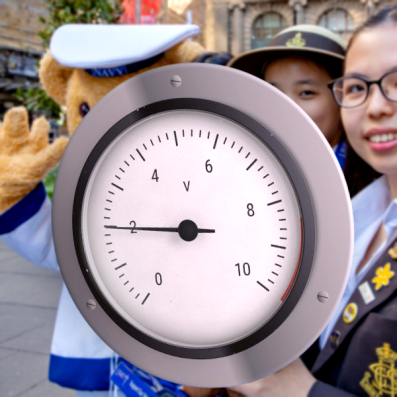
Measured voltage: 2
